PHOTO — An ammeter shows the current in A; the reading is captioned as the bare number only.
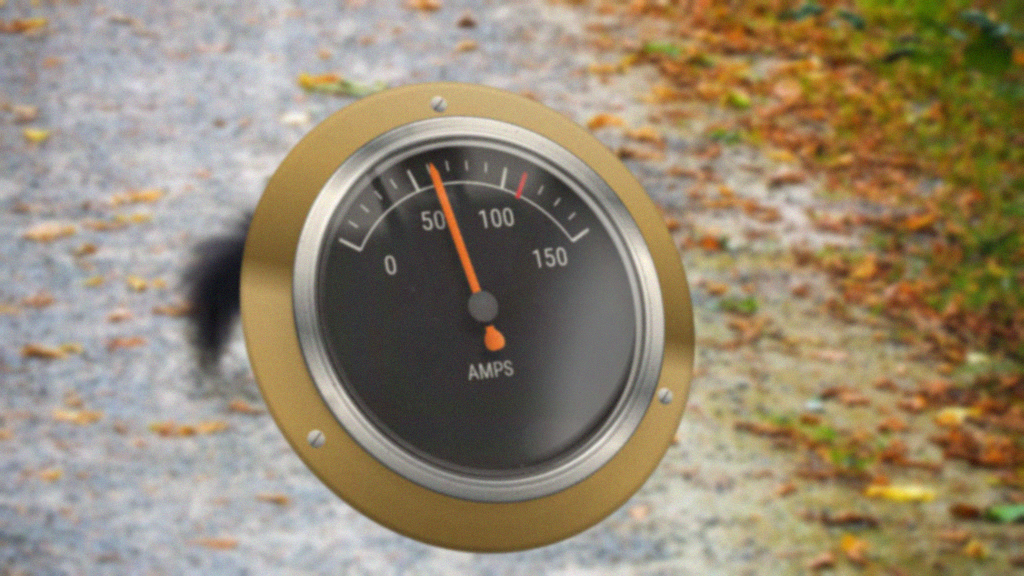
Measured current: 60
